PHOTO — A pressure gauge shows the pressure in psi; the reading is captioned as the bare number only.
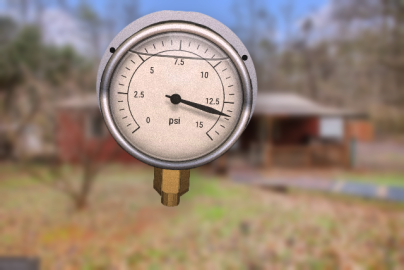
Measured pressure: 13.25
